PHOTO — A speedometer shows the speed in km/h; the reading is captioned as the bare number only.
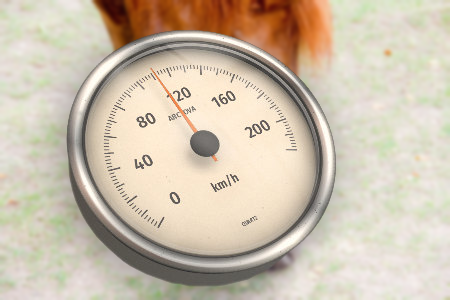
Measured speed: 110
